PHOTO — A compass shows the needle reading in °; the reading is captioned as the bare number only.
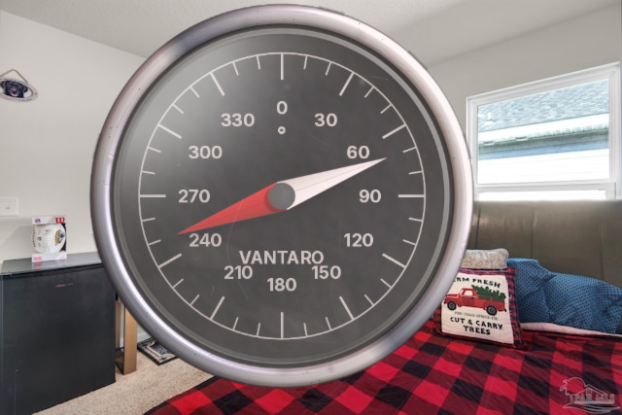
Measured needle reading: 250
